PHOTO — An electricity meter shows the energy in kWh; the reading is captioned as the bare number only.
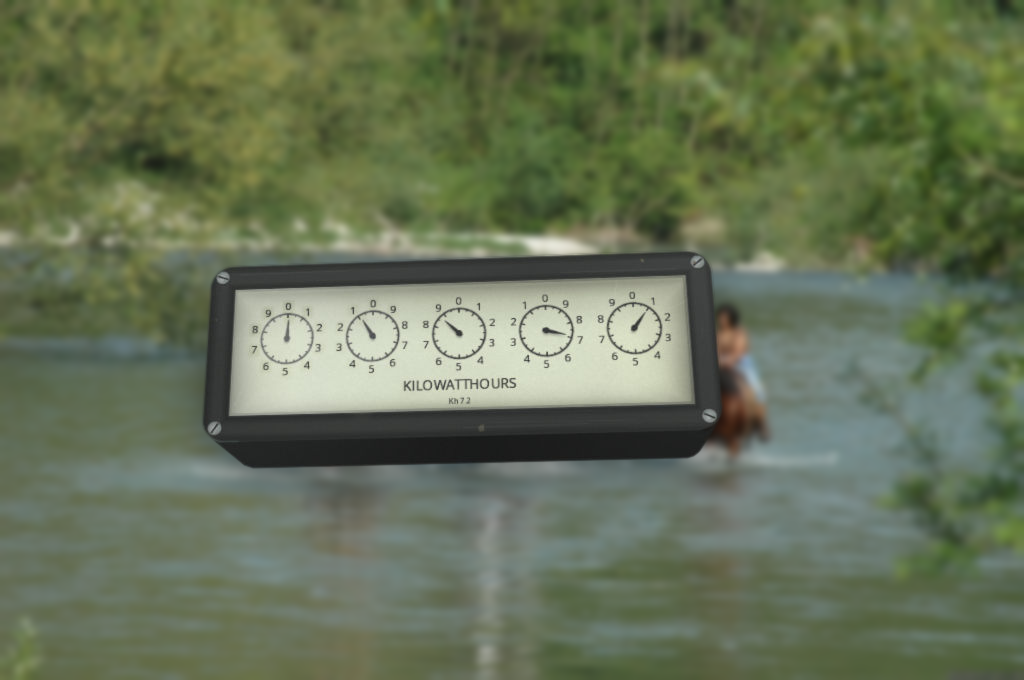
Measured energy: 871
